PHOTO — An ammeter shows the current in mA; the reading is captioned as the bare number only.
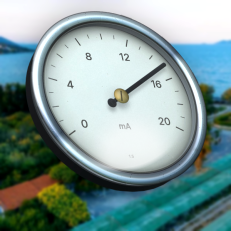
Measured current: 15
